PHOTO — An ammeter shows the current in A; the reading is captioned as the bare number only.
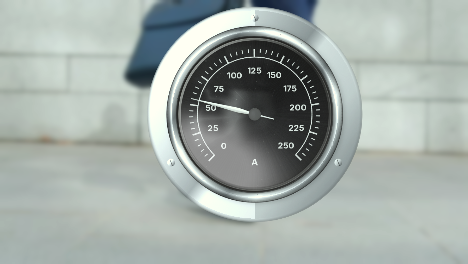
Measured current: 55
